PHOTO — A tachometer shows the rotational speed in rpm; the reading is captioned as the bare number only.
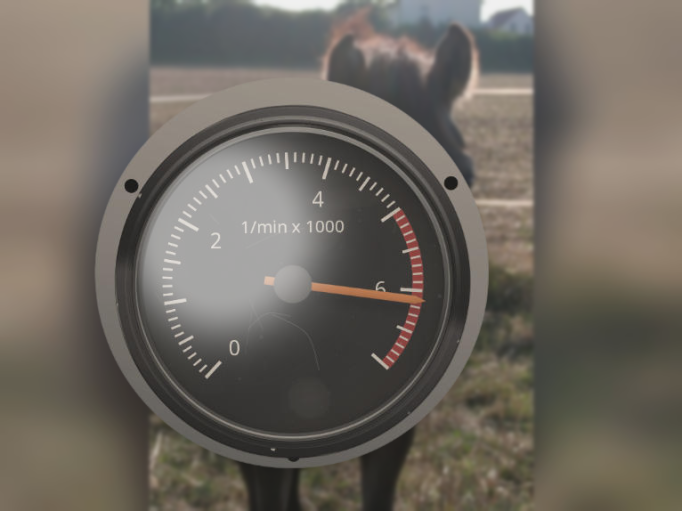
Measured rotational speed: 6100
